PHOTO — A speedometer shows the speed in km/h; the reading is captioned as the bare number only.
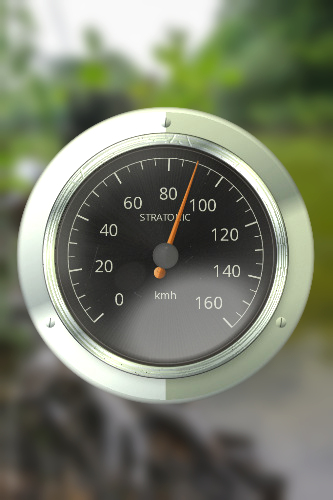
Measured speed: 90
